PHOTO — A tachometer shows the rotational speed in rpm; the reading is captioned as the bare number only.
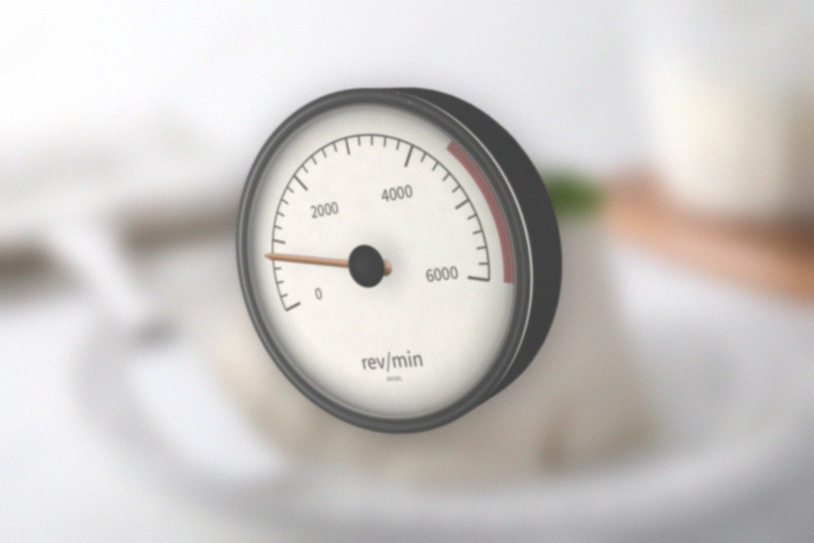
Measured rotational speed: 800
